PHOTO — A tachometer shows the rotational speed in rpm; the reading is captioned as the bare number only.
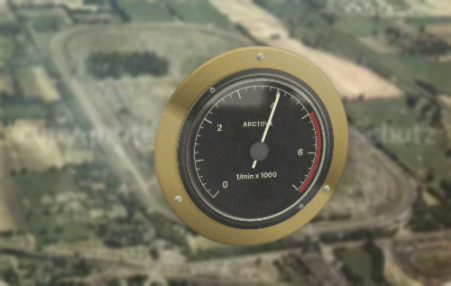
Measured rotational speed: 4000
